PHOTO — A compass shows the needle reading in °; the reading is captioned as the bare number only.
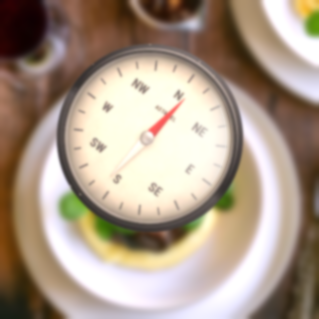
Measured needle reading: 7.5
